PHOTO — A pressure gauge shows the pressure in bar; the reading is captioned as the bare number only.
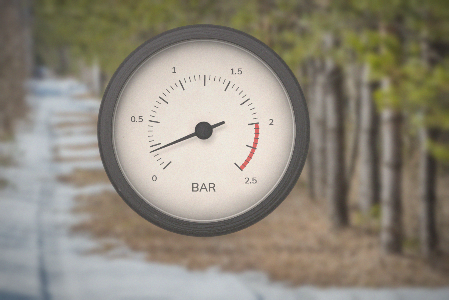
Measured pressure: 0.2
